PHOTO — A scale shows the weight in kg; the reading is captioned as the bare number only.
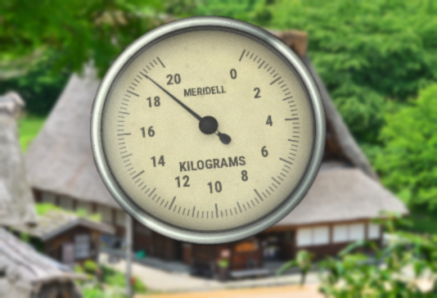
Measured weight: 19
